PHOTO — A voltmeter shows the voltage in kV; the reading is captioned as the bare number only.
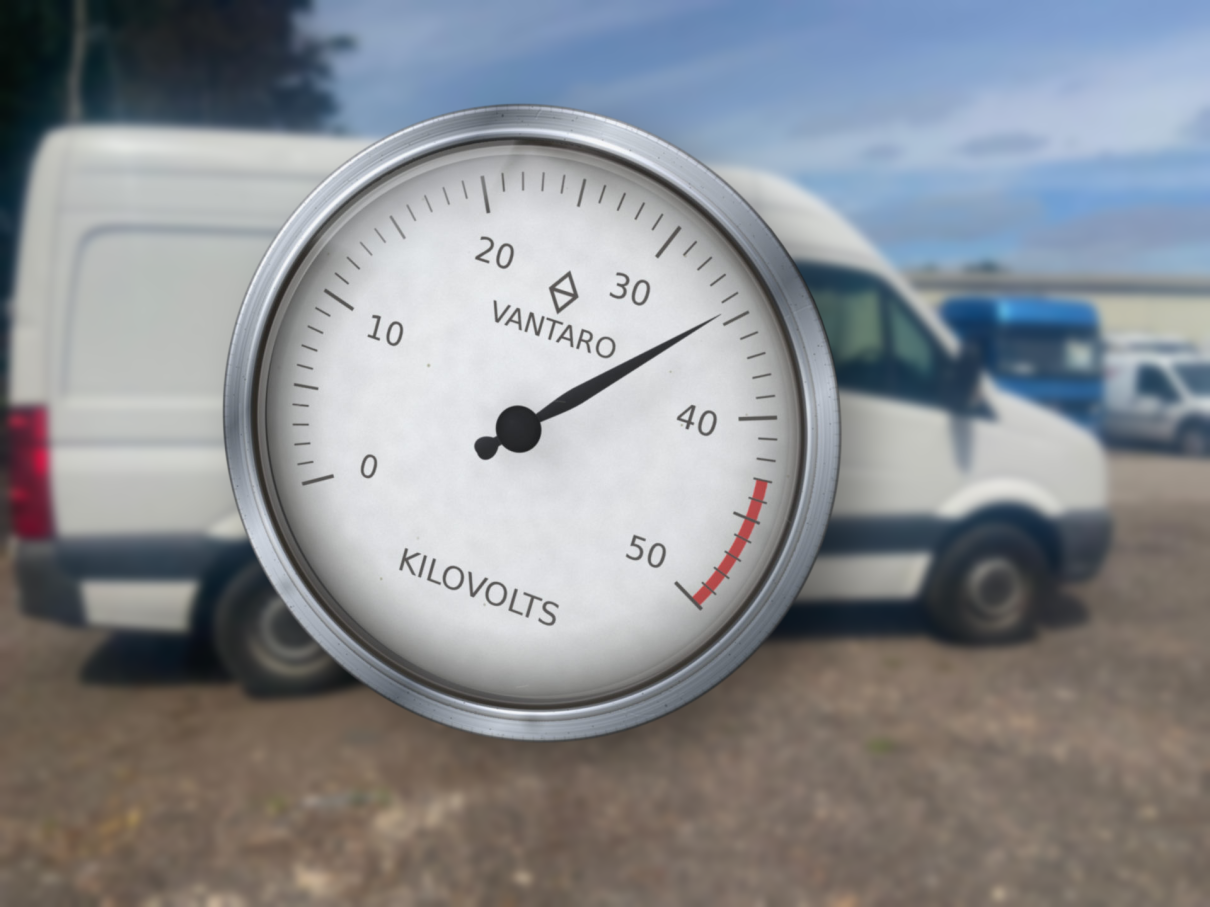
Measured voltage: 34.5
